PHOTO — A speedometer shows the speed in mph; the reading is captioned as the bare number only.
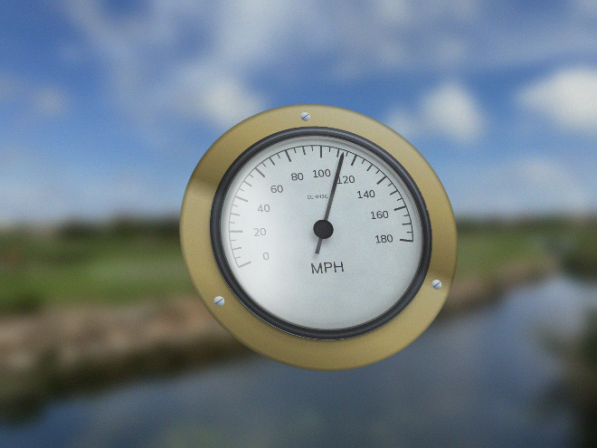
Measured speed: 112.5
